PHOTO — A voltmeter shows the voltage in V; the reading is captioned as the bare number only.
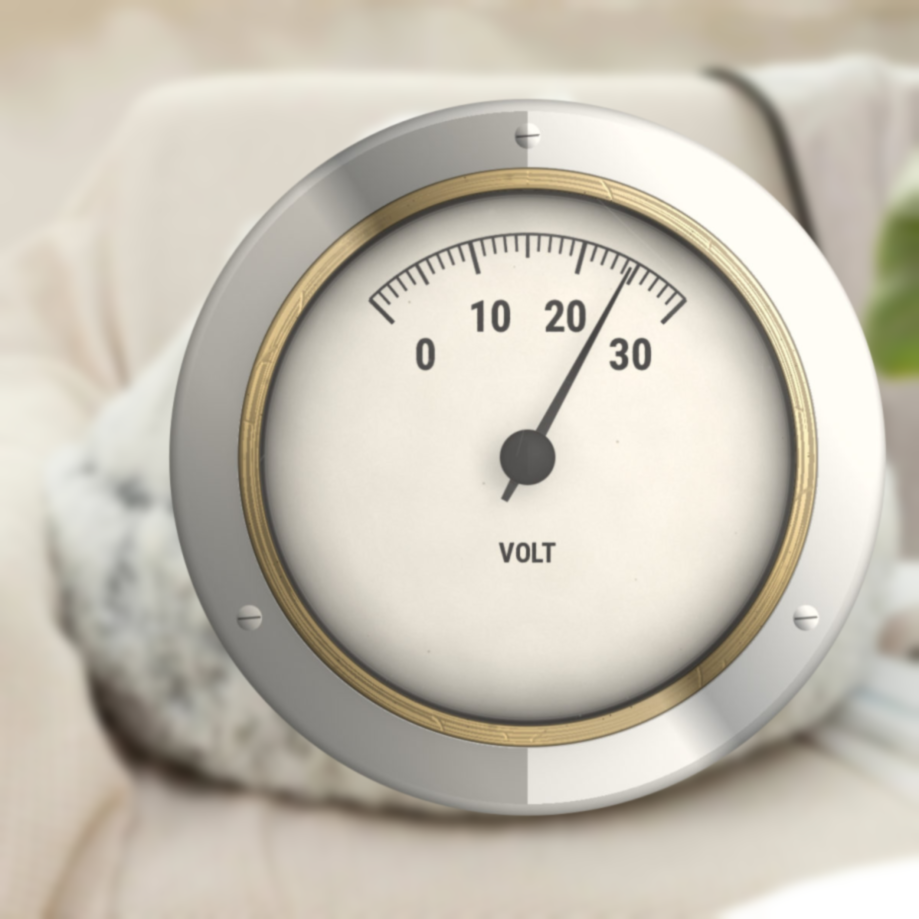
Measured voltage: 24.5
